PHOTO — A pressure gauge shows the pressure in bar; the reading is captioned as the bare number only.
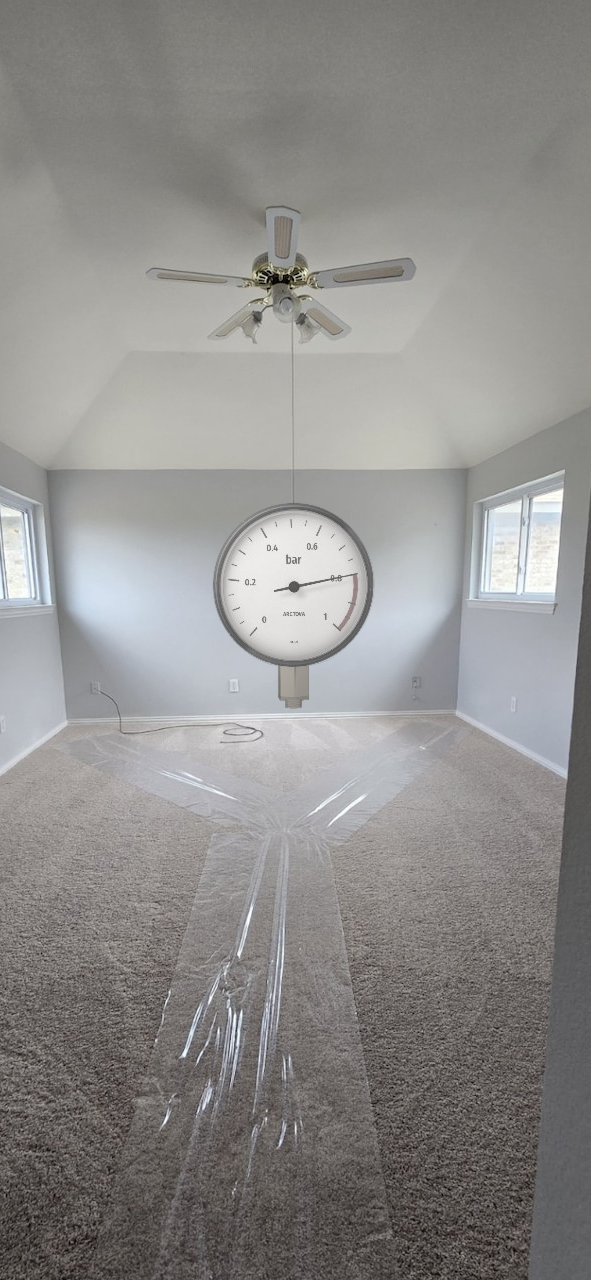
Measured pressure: 0.8
